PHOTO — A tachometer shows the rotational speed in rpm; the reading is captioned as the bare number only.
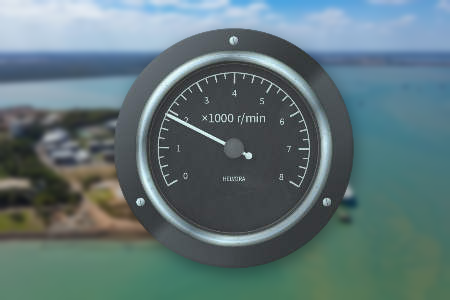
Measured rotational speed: 1875
